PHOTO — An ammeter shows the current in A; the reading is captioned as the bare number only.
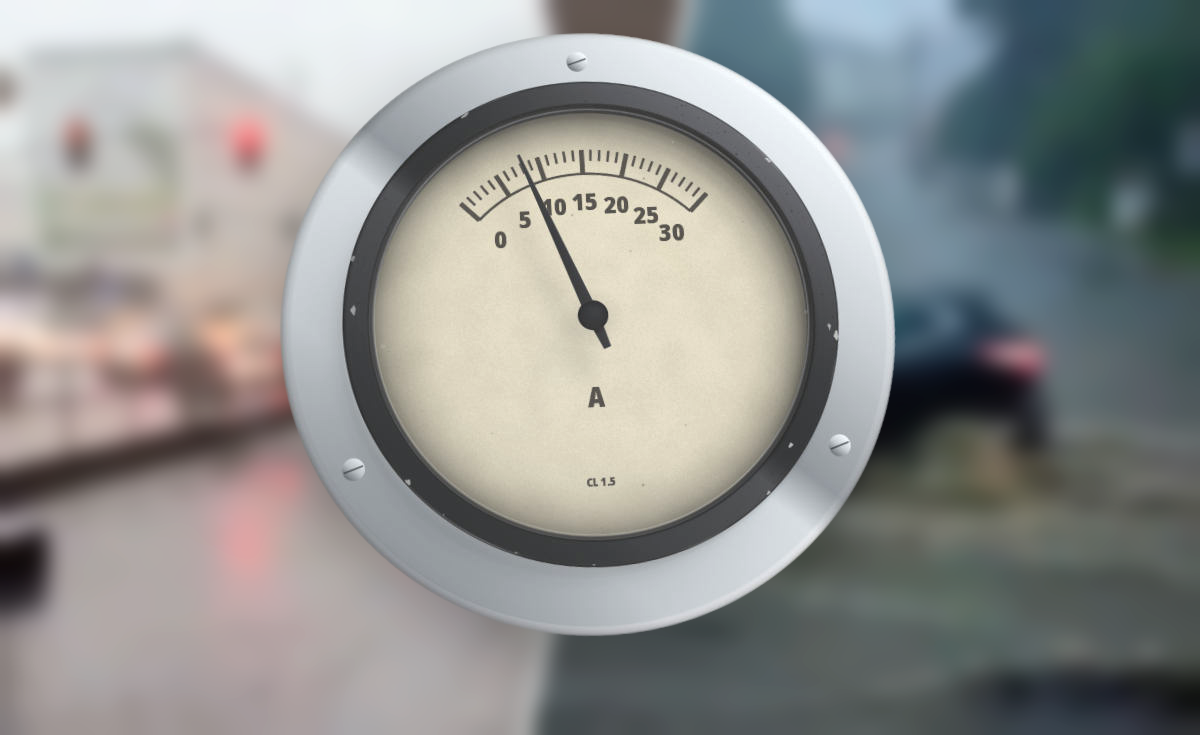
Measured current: 8
